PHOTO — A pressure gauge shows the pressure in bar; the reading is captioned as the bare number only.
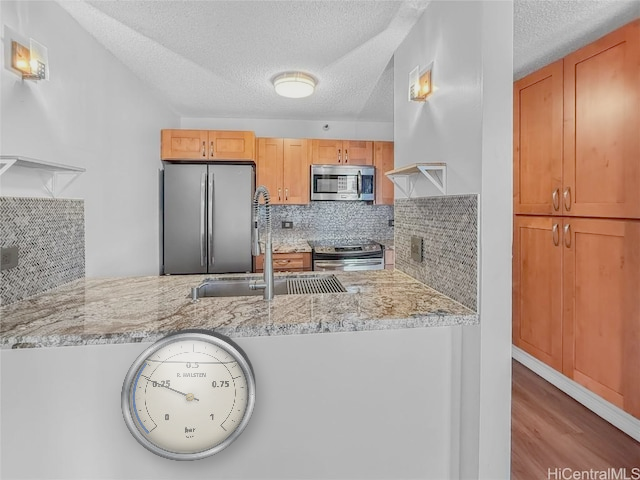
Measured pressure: 0.25
